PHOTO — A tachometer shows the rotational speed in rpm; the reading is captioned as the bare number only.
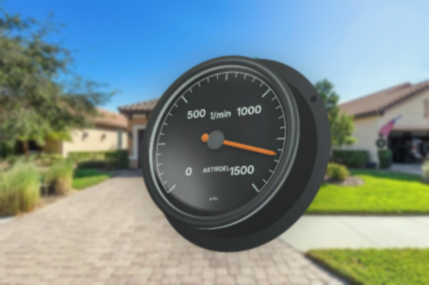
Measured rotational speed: 1325
